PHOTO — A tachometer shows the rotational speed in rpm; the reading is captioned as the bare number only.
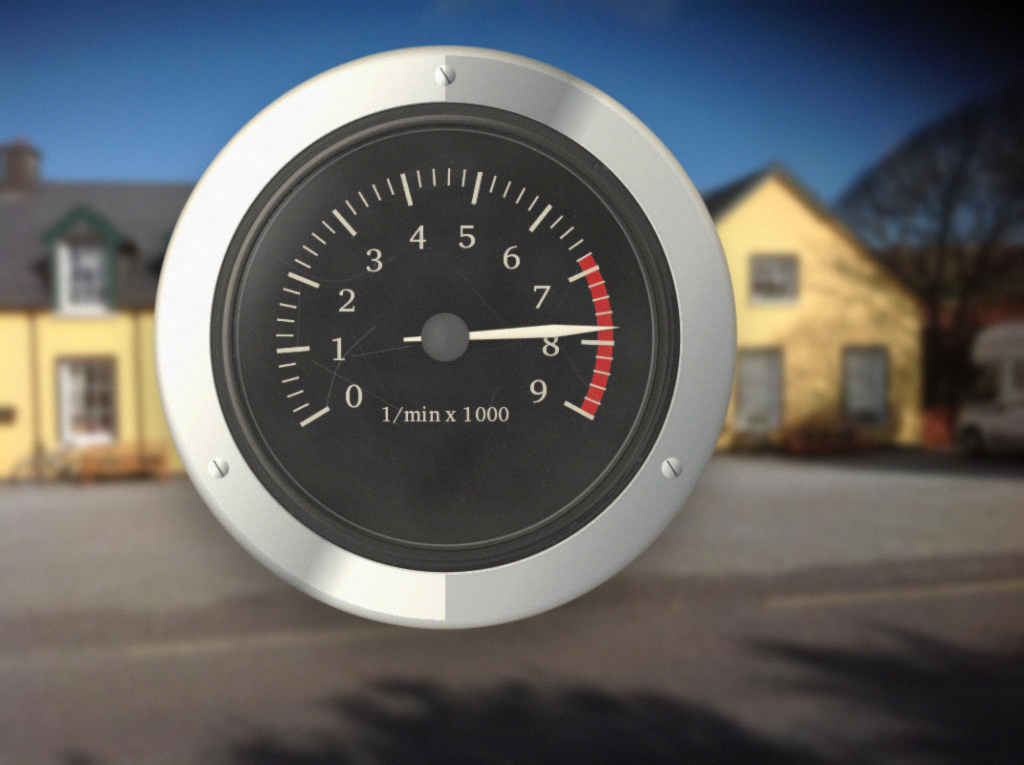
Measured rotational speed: 7800
